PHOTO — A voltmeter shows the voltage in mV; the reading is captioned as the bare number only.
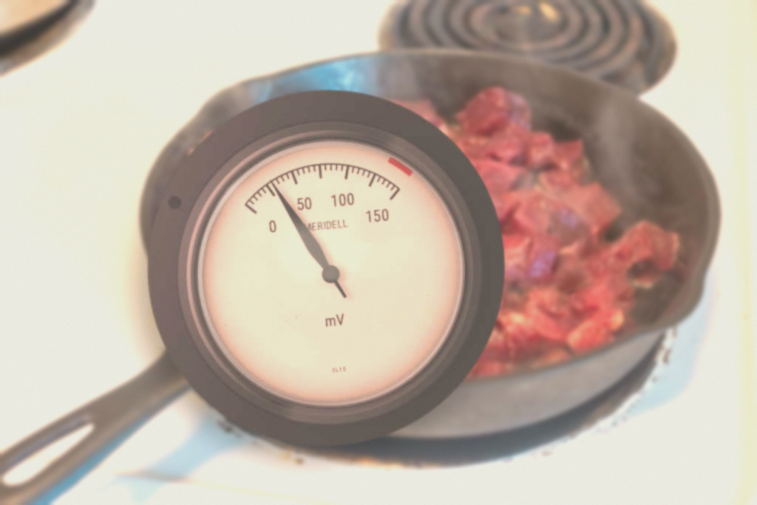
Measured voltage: 30
